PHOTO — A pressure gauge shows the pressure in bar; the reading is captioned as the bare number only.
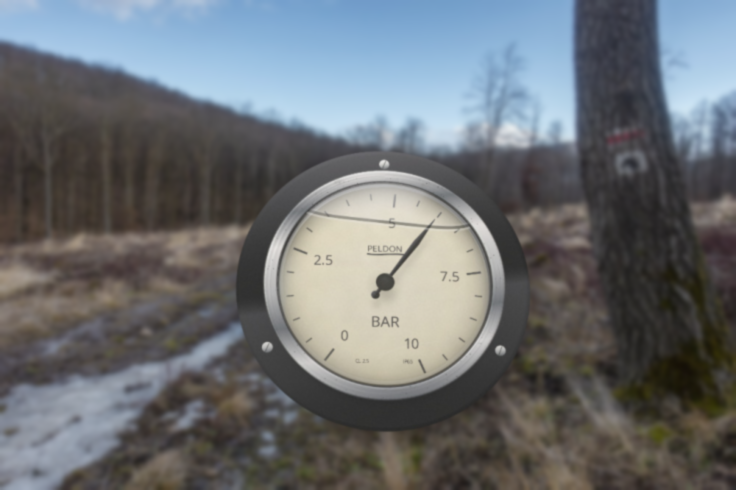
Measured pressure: 6
